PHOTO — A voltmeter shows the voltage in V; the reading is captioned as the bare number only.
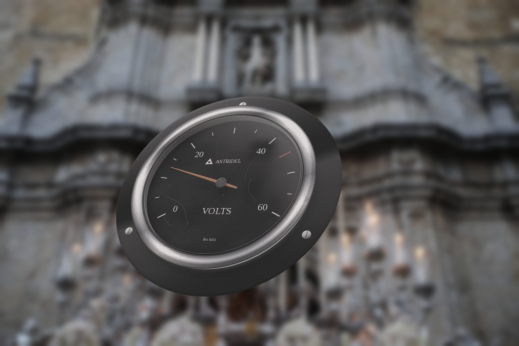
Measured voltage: 12.5
